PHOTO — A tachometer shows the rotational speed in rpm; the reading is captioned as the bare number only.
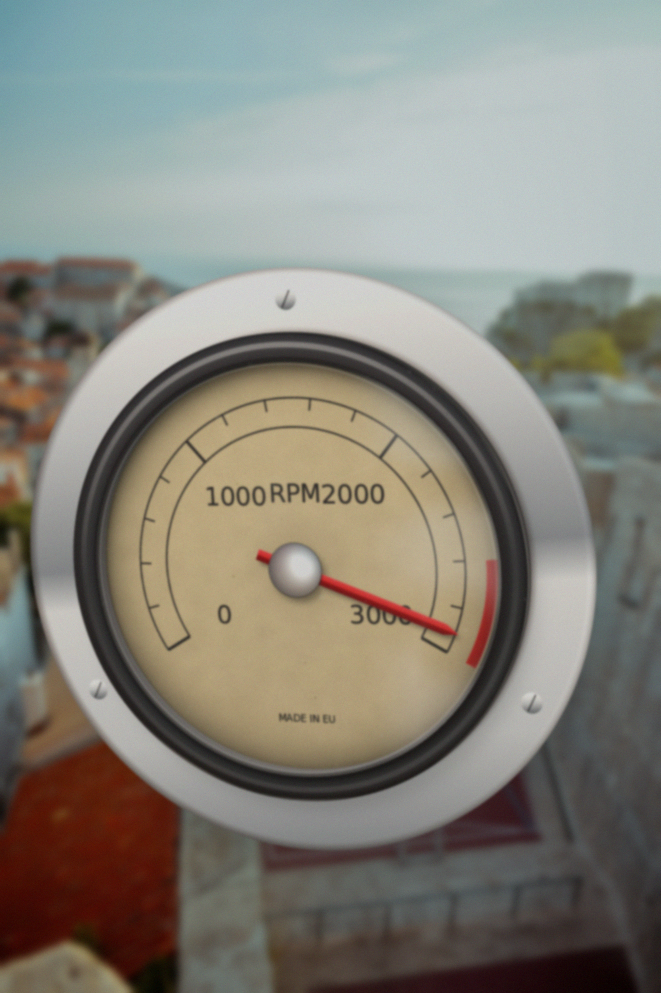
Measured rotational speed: 2900
